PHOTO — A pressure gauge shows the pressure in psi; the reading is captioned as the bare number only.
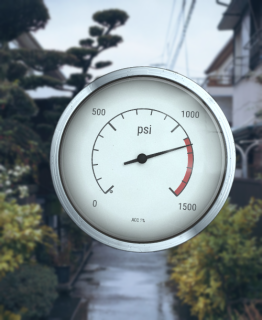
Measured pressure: 1150
